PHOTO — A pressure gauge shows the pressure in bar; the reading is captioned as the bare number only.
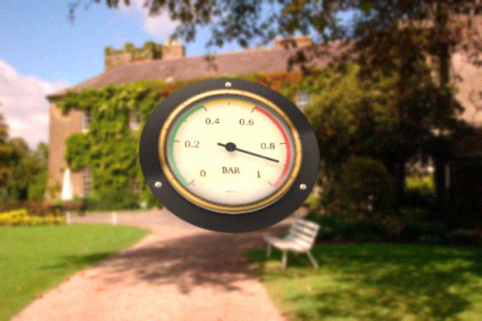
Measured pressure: 0.9
